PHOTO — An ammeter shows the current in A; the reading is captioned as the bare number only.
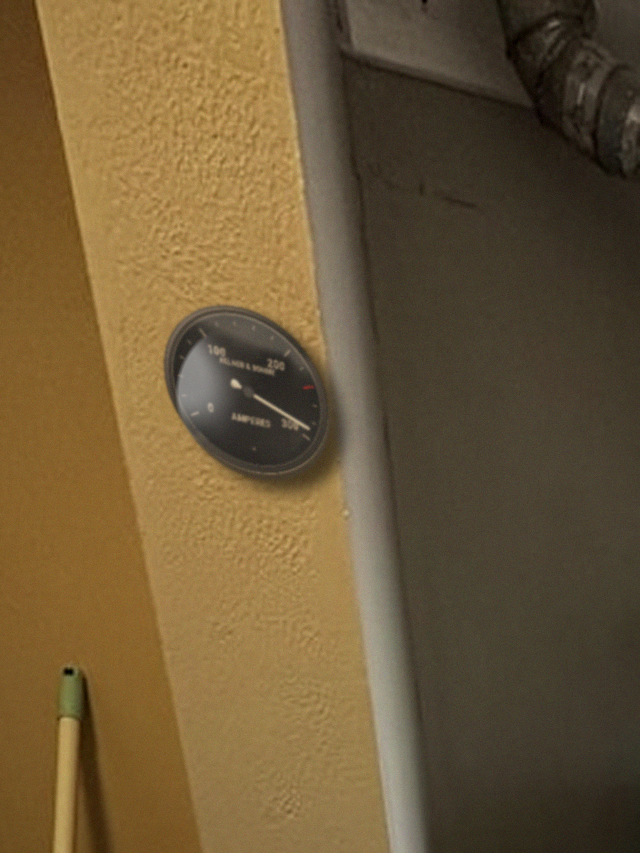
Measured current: 290
